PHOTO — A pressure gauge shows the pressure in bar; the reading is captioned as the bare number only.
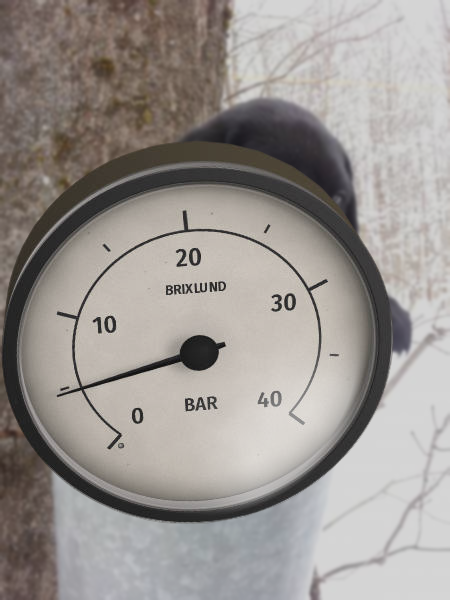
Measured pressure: 5
